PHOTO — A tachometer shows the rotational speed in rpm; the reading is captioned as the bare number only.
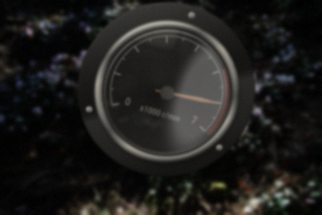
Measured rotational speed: 6000
